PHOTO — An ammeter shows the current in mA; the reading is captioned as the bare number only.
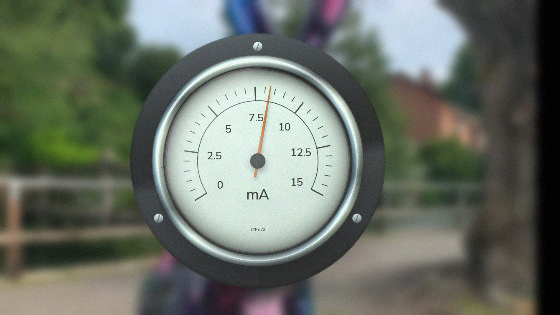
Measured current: 8.25
